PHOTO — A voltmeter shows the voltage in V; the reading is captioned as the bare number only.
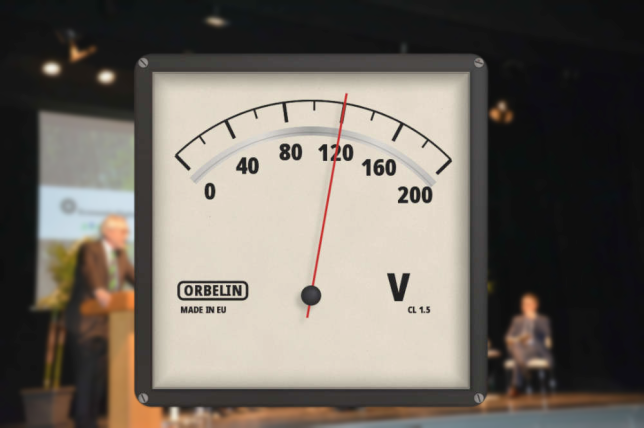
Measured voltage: 120
